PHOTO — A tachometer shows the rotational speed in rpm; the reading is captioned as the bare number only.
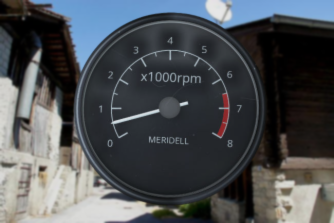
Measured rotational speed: 500
